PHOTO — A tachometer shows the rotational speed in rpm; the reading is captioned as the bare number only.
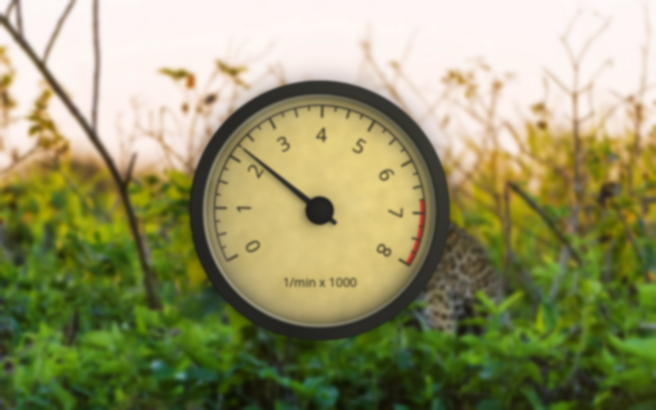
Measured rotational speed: 2250
